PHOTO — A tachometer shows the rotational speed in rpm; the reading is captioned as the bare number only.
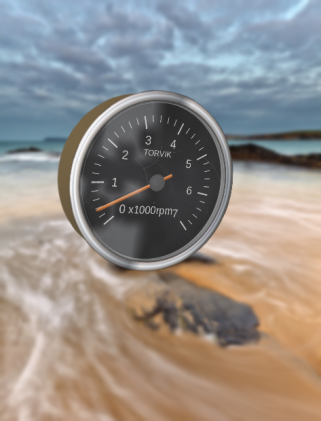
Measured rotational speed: 400
